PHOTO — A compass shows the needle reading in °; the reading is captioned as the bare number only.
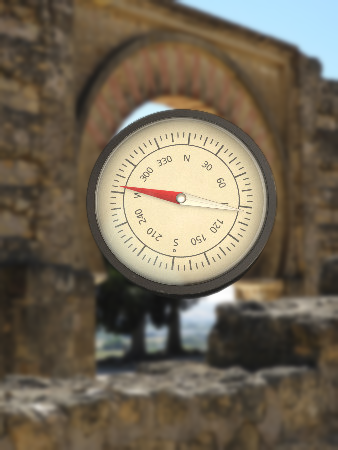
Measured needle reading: 275
